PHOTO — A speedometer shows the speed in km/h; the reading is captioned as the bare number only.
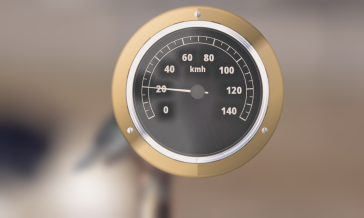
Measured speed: 20
